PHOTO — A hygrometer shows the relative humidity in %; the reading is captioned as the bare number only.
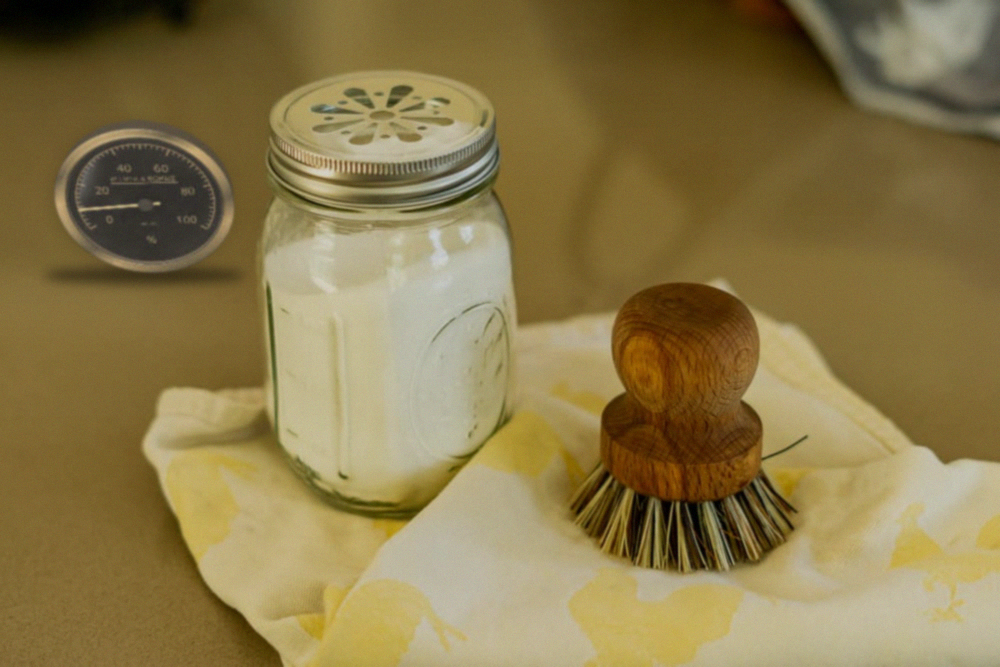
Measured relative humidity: 10
